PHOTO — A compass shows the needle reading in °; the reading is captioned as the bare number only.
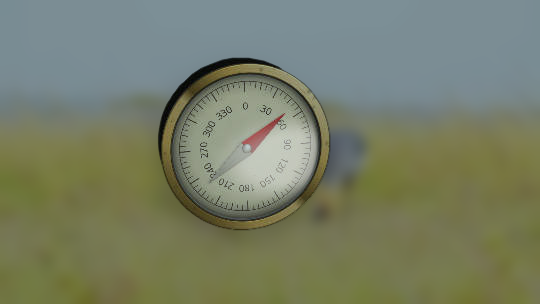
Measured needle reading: 50
